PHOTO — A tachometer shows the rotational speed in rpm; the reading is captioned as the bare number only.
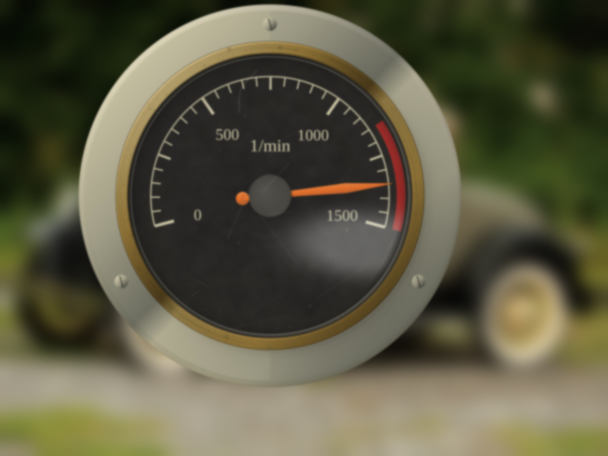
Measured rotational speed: 1350
